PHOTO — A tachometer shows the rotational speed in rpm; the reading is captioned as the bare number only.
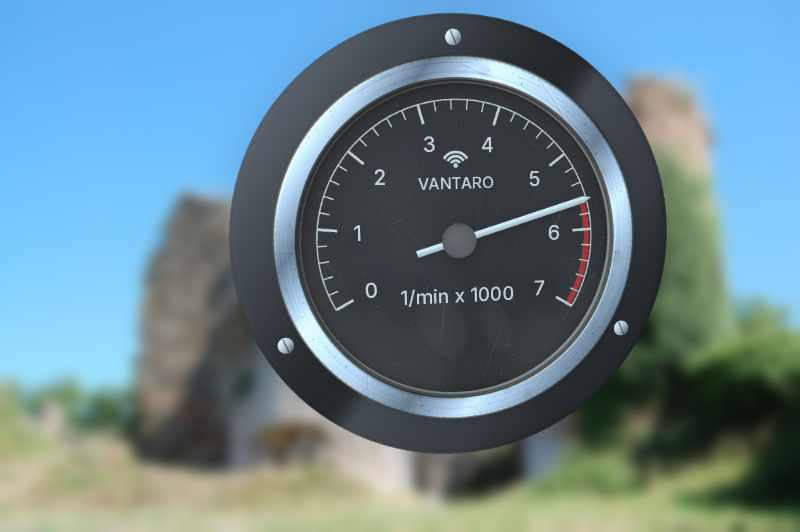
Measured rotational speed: 5600
